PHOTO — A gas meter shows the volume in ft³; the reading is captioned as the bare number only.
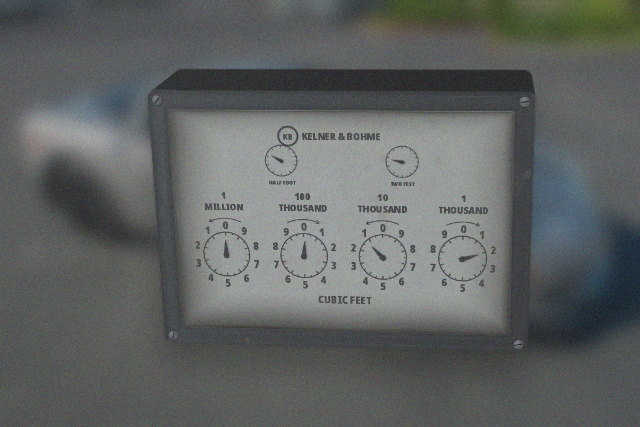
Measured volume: 1200
